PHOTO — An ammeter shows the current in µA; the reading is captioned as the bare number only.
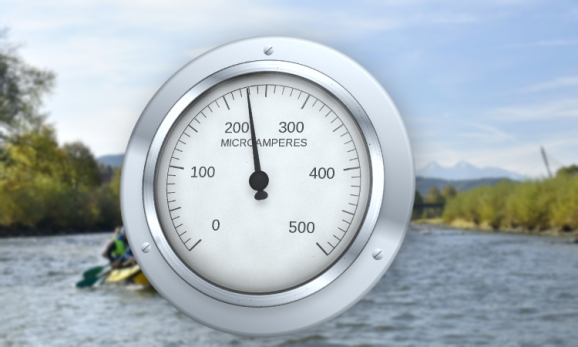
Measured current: 230
